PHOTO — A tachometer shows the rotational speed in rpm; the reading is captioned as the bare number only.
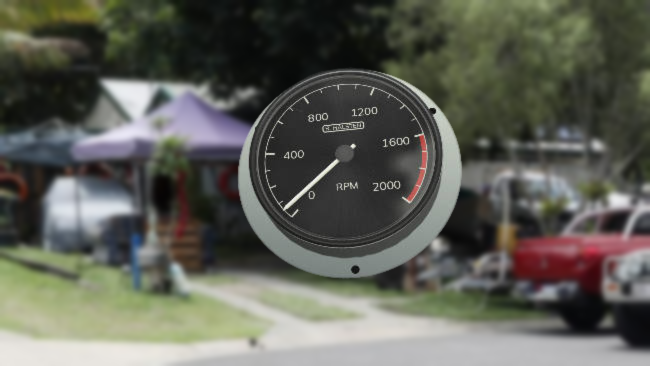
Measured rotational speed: 50
